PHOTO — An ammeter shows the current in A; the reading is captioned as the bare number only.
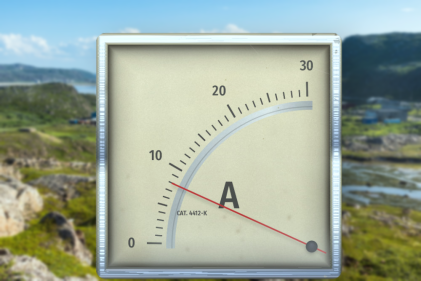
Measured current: 8
